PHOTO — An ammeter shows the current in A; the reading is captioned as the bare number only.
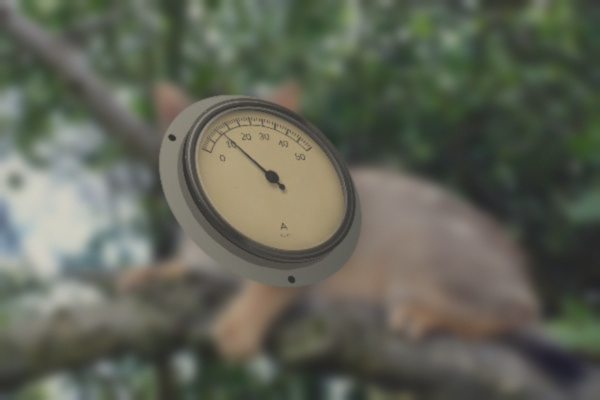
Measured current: 10
